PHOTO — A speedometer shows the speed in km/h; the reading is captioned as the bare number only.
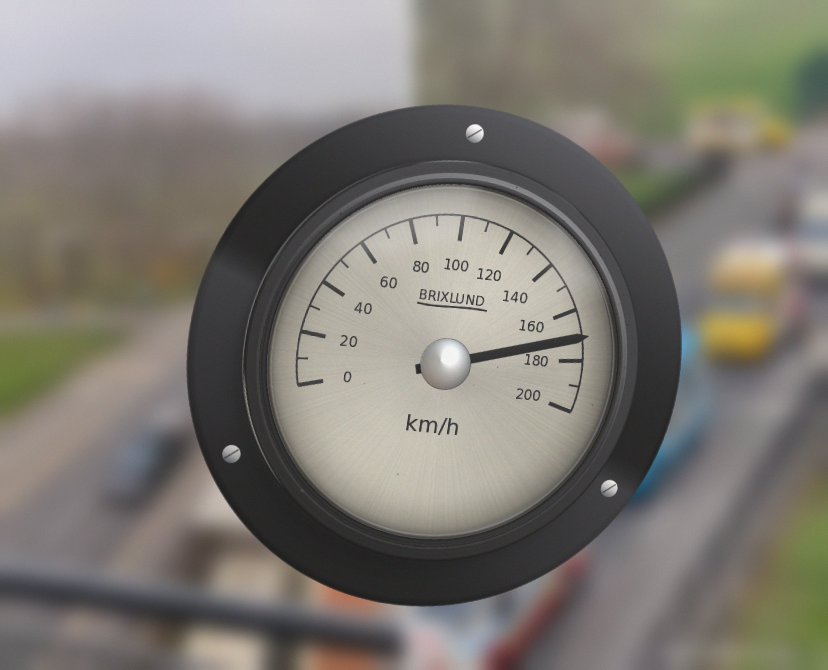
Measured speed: 170
